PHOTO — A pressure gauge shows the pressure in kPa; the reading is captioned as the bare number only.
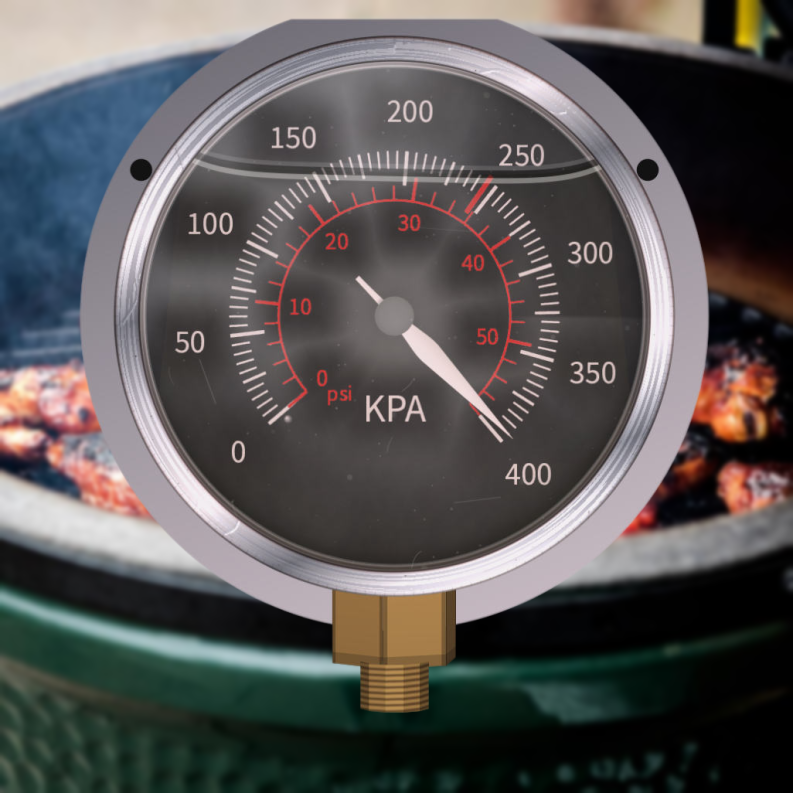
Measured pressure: 395
